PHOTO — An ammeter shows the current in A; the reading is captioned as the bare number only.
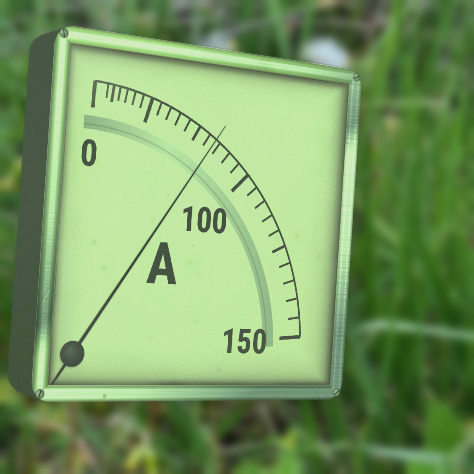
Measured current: 82.5
